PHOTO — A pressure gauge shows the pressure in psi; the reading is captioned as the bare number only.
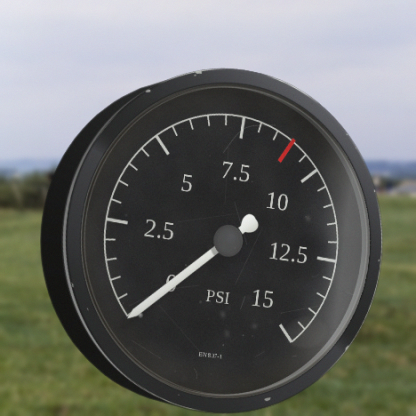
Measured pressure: 0
